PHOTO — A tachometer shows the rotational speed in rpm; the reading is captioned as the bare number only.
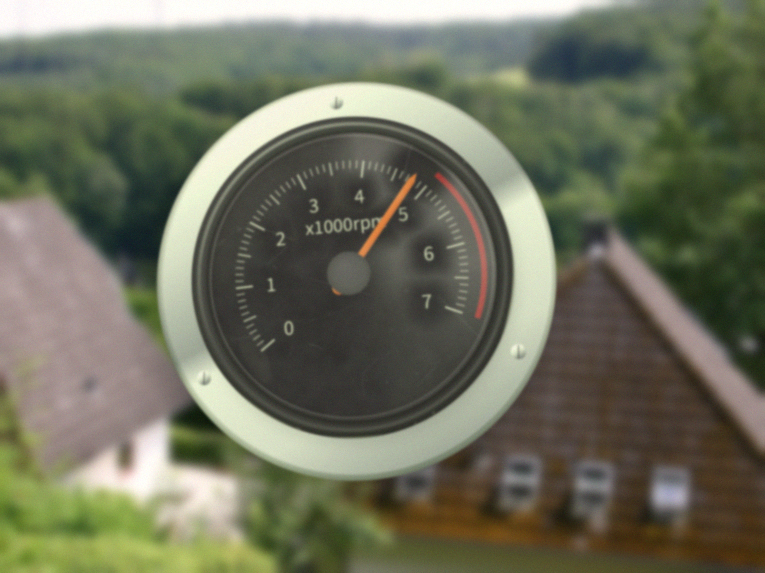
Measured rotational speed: 4800
